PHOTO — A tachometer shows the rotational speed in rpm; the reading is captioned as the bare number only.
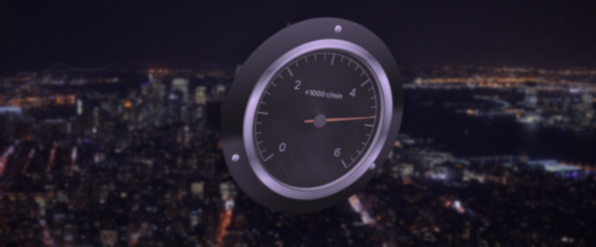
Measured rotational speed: 4800
